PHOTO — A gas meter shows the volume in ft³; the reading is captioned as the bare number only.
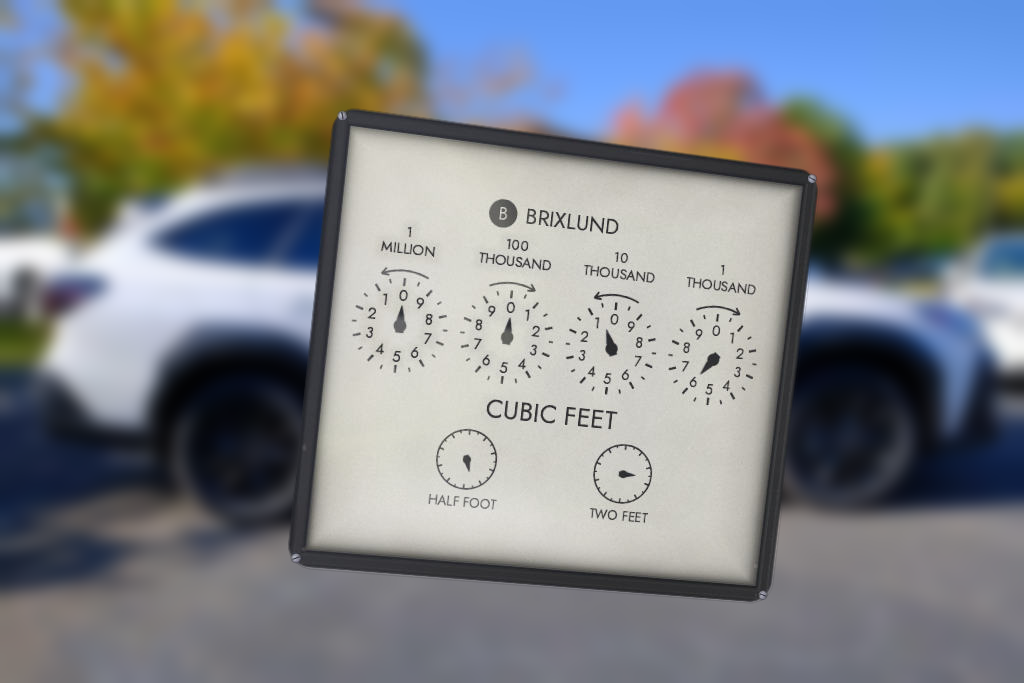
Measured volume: 600
